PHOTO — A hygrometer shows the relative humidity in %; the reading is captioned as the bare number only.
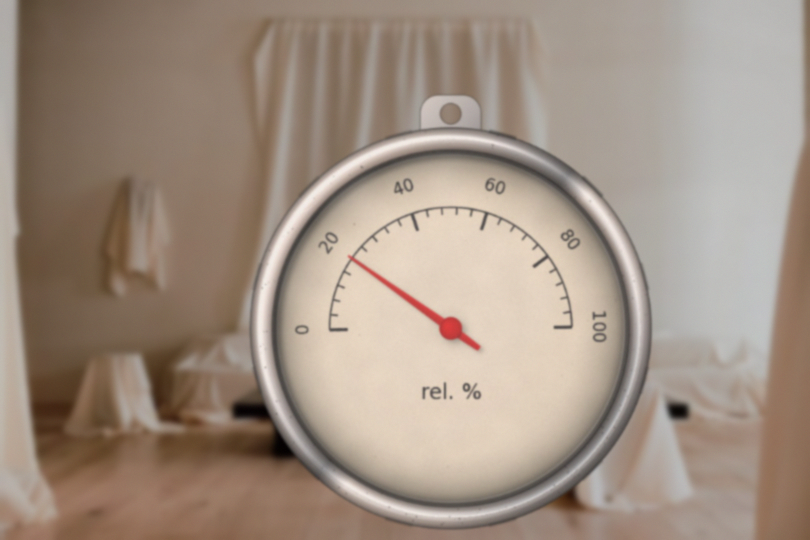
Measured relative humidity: 20
